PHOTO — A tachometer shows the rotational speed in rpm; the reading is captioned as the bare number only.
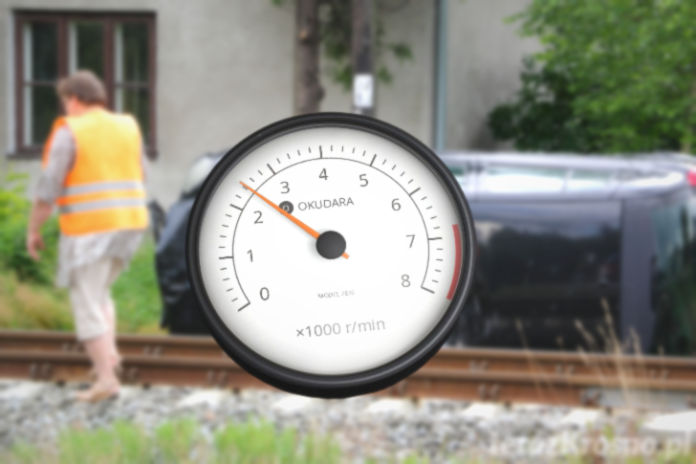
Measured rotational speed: 2400
